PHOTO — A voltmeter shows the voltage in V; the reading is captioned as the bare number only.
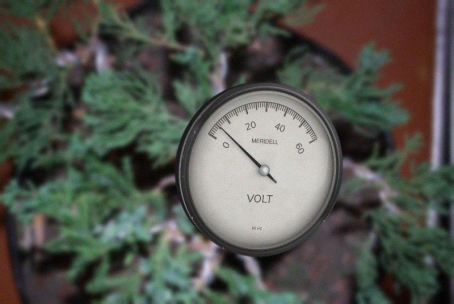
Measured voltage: 5
